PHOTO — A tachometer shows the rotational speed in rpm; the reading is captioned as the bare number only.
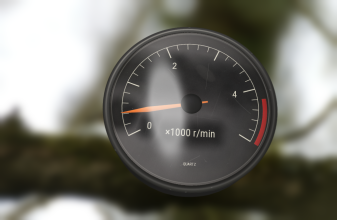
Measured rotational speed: 400
